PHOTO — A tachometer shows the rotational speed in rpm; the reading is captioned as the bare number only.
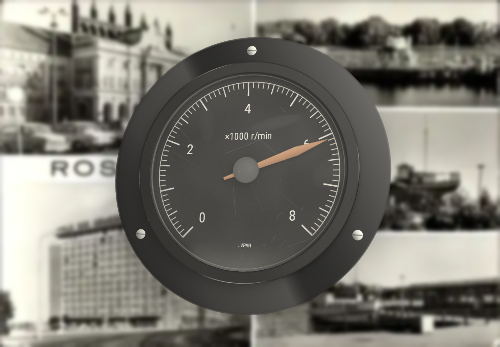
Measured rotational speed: 6100
